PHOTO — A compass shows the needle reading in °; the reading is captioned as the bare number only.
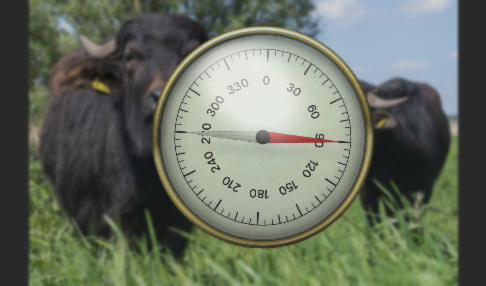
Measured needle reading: 90
